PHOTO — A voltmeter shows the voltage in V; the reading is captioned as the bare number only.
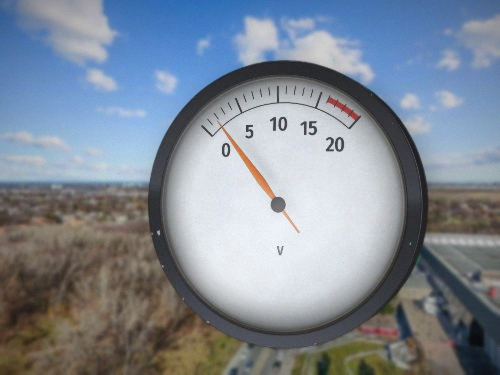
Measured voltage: 2
